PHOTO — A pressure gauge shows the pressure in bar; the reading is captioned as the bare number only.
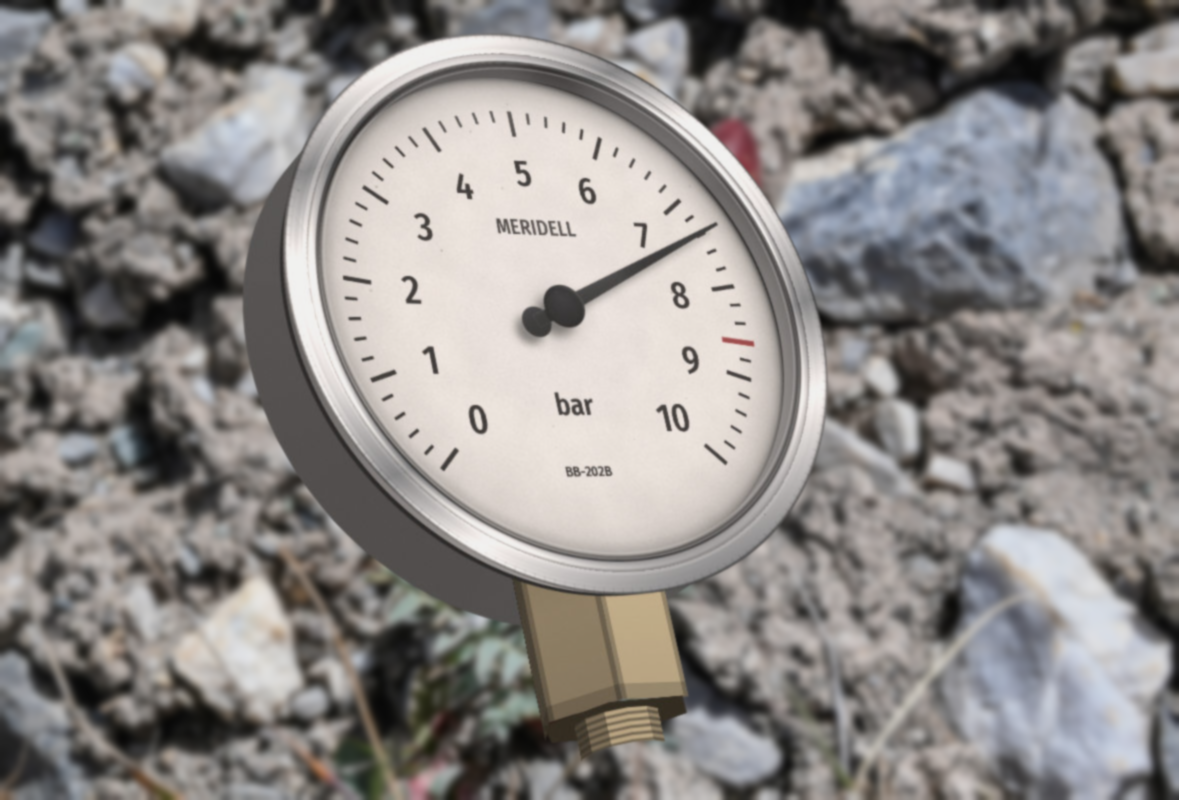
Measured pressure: 7.4
